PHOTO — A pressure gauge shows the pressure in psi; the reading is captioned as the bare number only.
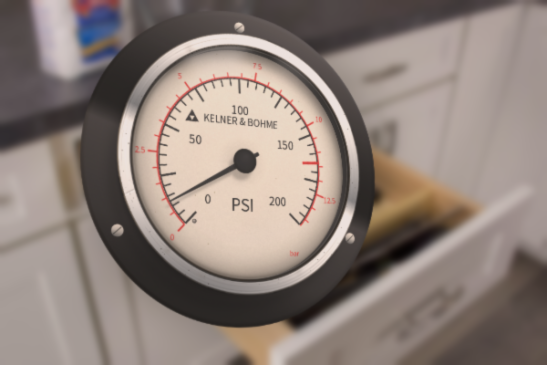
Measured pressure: 12.5
